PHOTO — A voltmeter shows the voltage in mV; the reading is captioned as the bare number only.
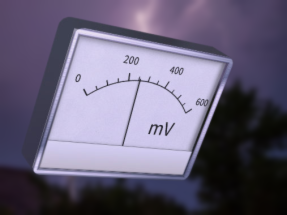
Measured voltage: 250
